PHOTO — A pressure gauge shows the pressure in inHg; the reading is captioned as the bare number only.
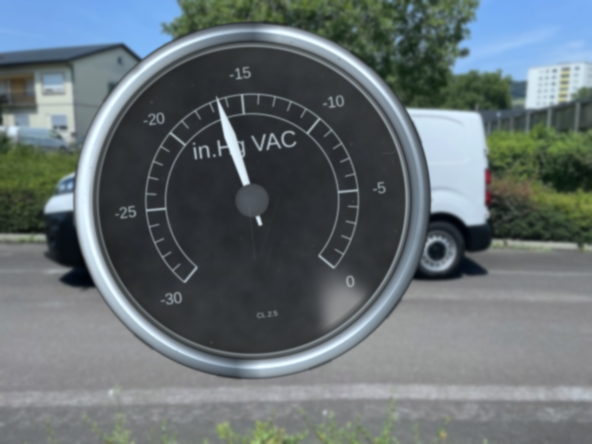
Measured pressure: -16.5
